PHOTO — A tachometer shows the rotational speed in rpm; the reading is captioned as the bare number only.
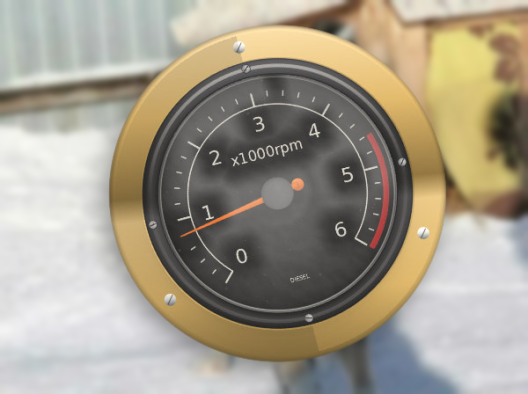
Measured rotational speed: 800
